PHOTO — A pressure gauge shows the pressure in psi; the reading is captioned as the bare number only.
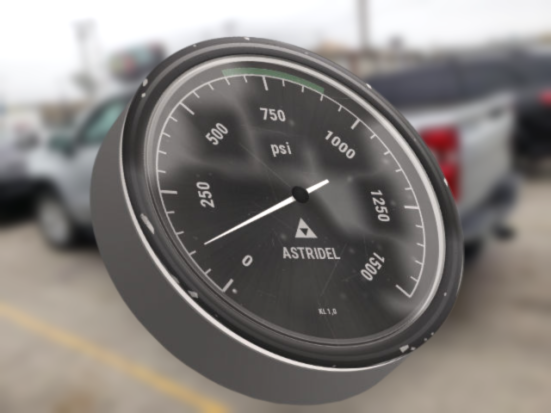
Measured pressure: 100
